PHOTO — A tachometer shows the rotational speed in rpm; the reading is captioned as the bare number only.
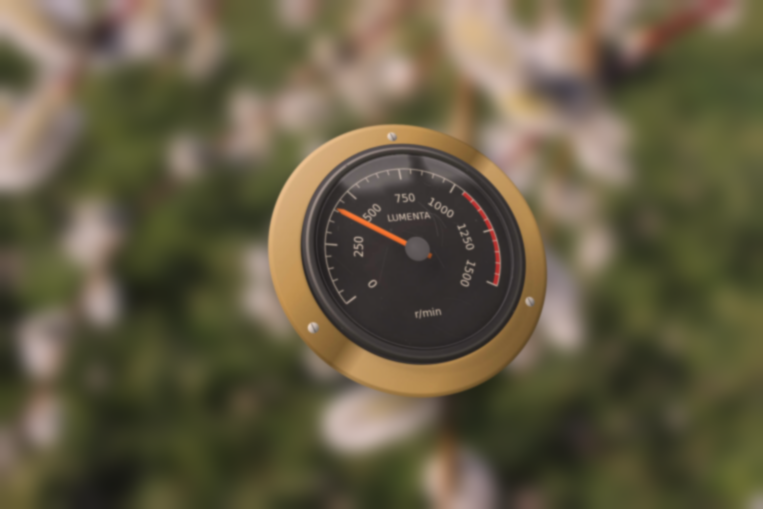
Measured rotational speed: 400
